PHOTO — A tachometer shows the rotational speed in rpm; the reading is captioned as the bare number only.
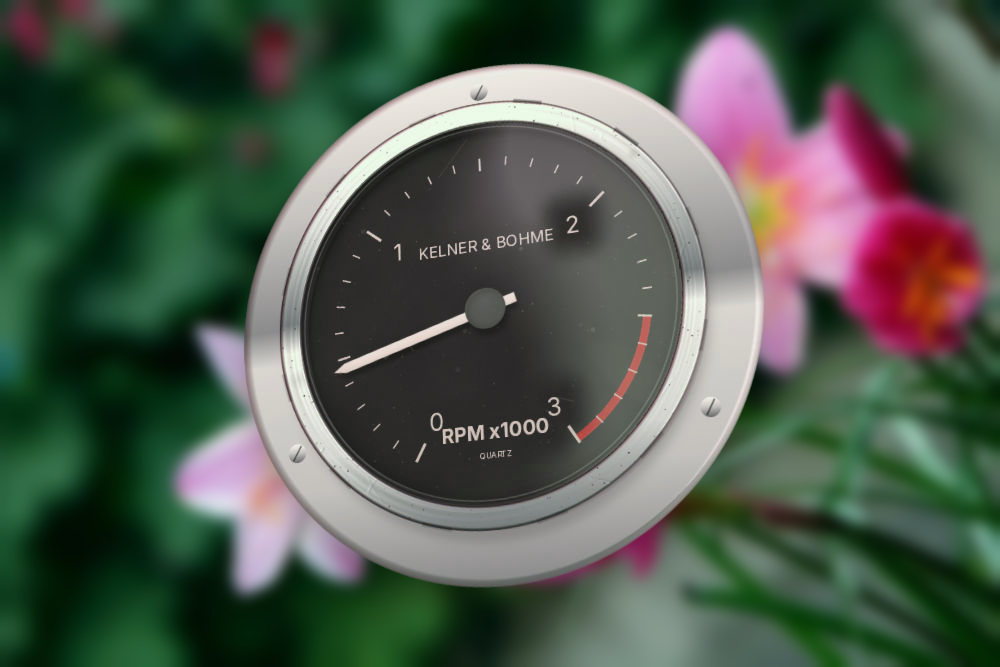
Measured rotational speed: 450
